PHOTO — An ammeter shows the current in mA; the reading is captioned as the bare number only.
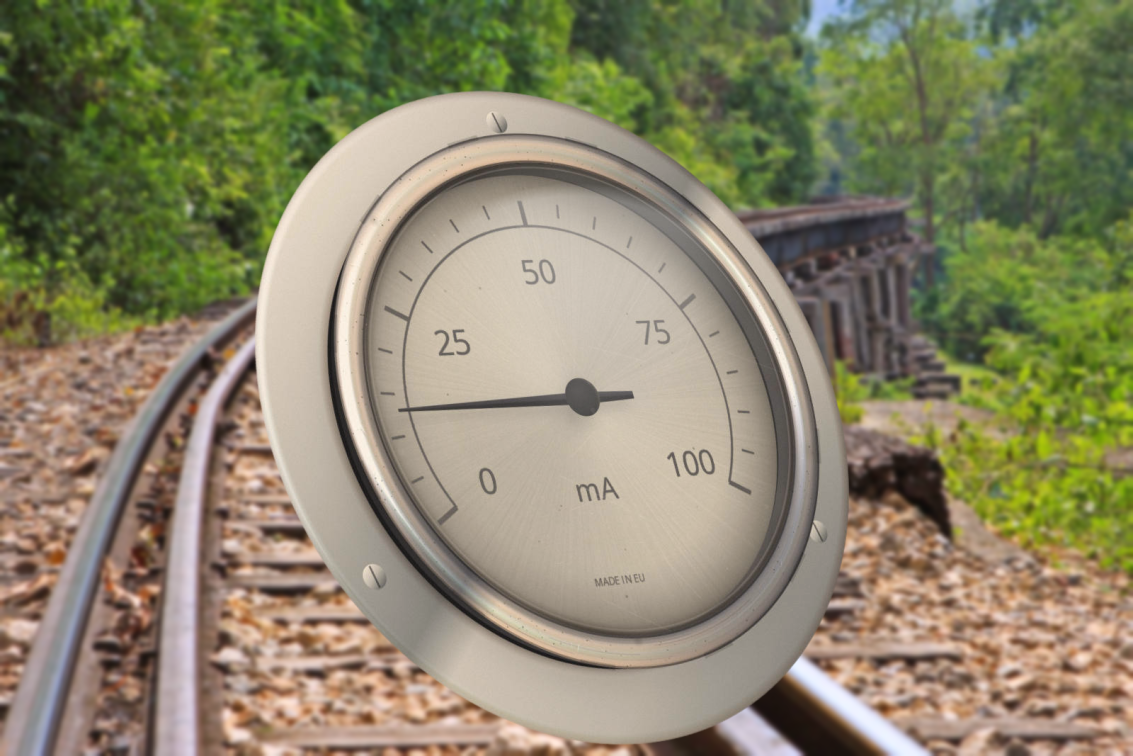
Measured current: 12.5
